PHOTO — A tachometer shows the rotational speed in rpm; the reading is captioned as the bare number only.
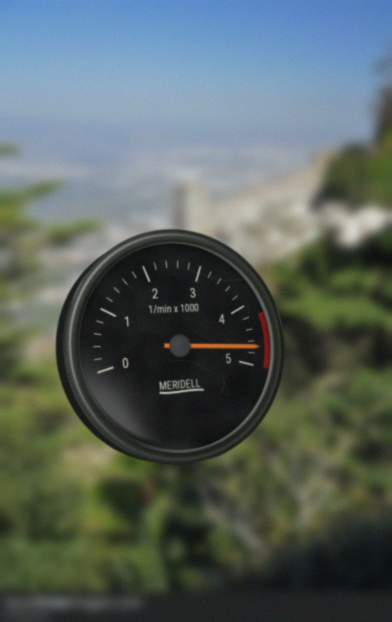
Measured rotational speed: 4700
